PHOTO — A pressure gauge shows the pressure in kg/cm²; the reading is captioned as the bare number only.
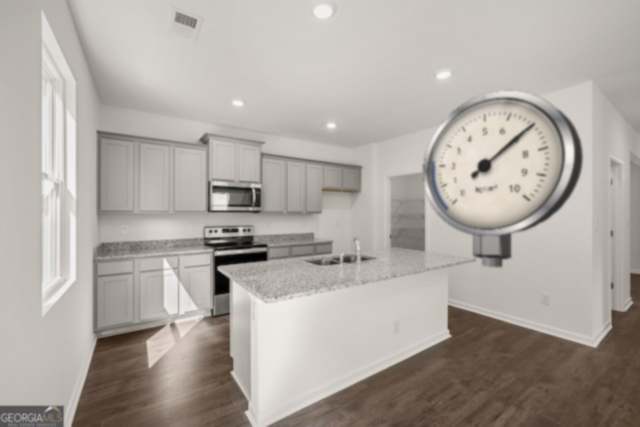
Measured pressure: 7
